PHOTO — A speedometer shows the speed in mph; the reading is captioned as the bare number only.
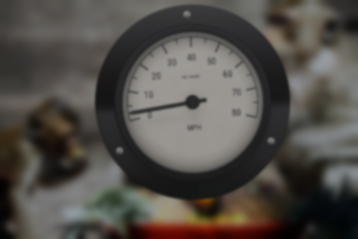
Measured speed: 2.5
